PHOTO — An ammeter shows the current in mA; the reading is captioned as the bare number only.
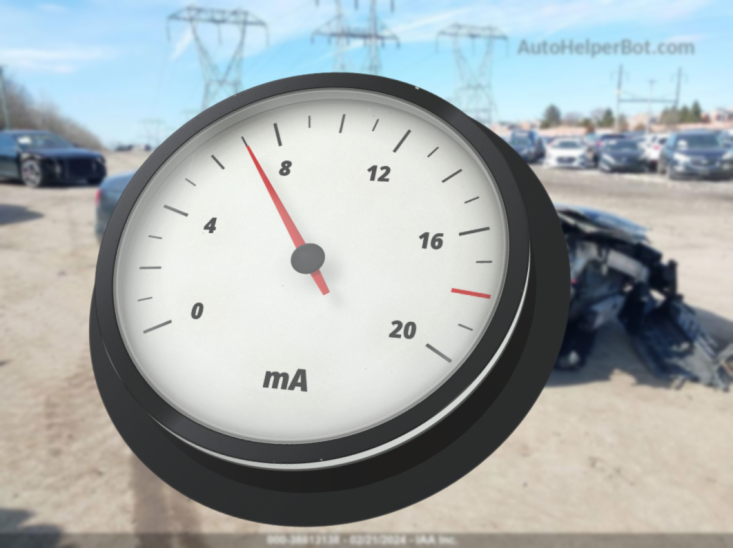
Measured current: 7
